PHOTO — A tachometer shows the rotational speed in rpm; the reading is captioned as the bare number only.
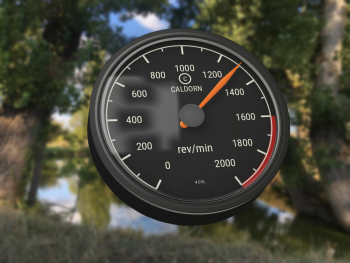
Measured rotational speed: 1300
